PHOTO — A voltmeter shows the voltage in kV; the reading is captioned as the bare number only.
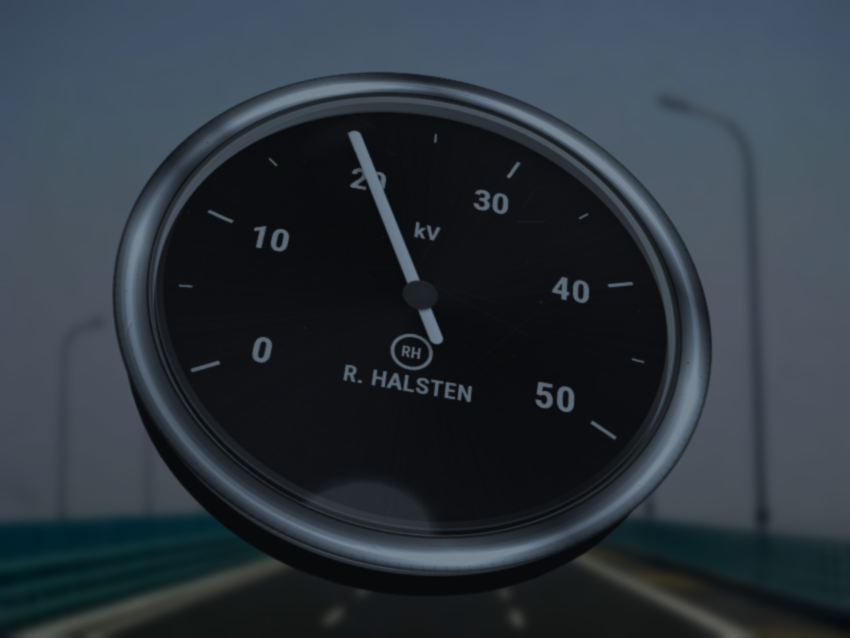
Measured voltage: 20
